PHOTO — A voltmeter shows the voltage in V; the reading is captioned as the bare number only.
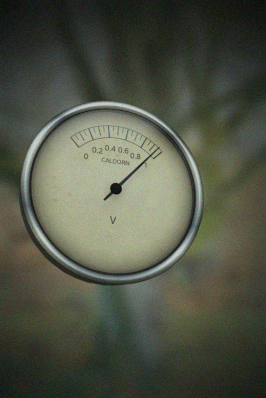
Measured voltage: 0.95
